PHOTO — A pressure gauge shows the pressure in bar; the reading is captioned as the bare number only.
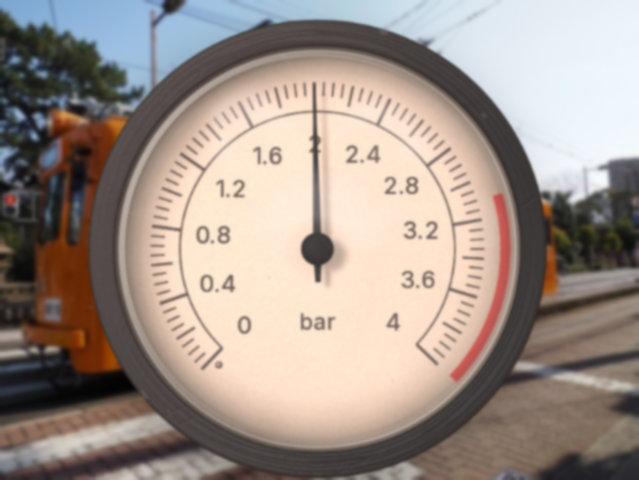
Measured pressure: 2
